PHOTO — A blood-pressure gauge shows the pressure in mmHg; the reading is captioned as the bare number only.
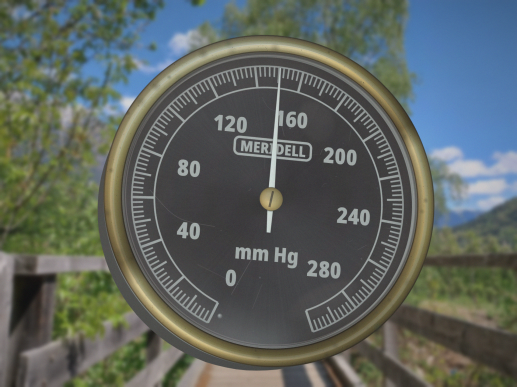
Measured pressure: 150
